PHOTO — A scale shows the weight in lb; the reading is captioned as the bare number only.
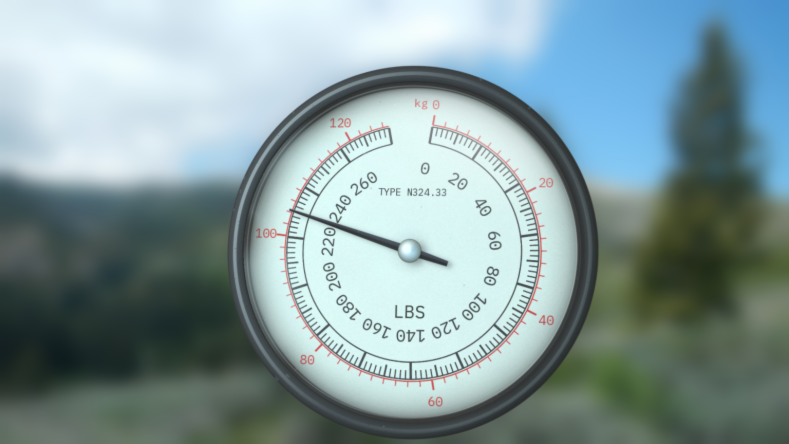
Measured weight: 230
